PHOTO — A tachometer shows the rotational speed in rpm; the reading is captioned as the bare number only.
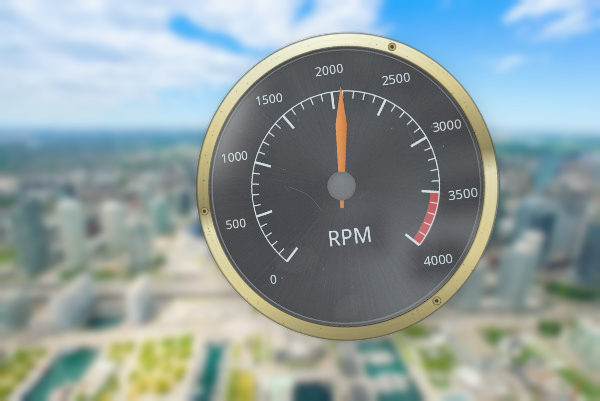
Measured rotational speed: 2100
